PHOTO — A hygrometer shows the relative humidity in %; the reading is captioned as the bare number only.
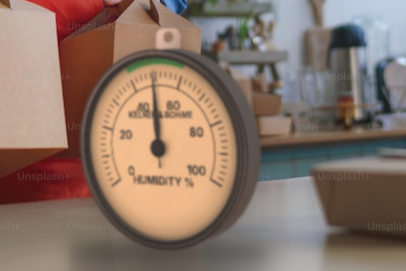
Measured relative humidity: 50
